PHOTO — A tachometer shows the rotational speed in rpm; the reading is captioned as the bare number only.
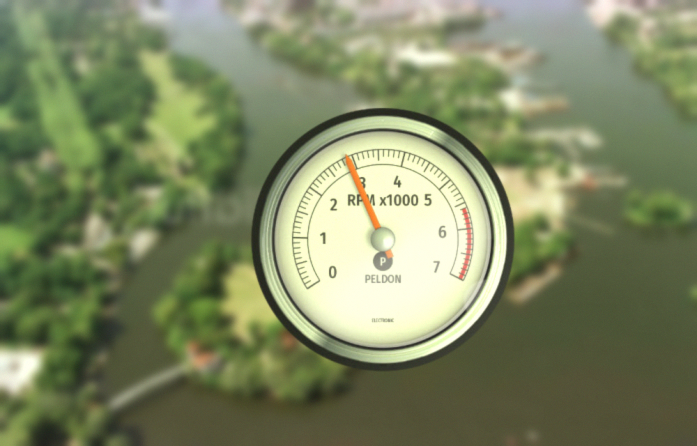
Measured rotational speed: 2900
